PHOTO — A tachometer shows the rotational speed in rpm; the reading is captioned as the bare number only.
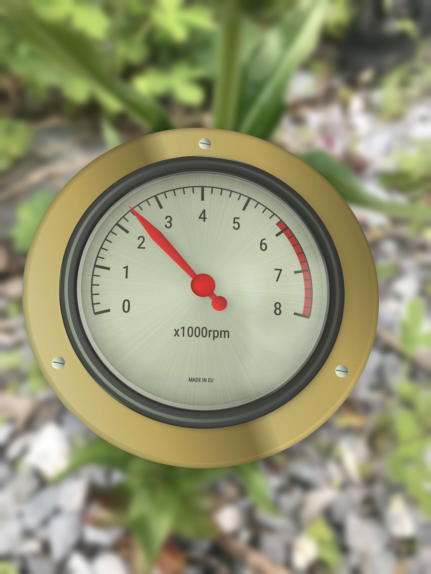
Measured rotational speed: 2400
